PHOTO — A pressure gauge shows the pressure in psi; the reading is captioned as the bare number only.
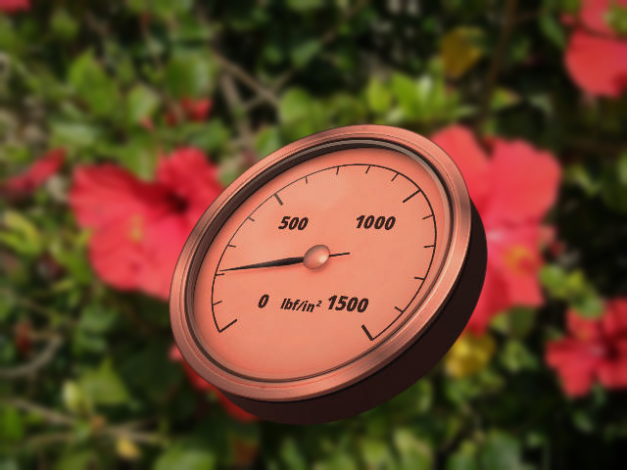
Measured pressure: 200
